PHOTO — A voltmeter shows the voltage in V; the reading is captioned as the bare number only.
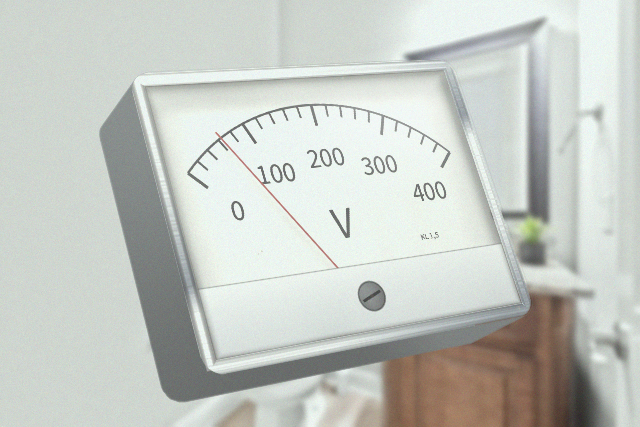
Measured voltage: 60
